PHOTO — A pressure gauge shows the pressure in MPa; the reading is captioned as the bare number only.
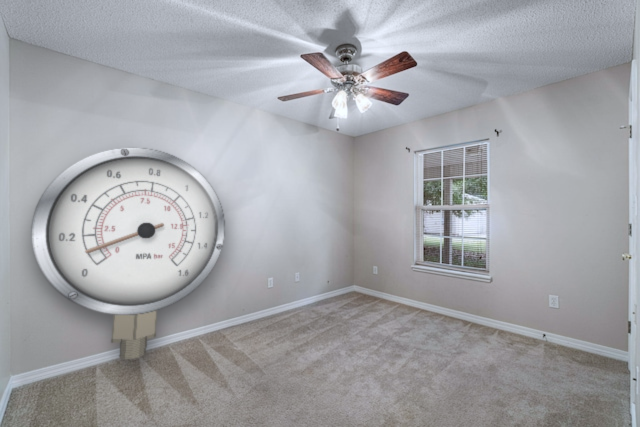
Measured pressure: 0.1
